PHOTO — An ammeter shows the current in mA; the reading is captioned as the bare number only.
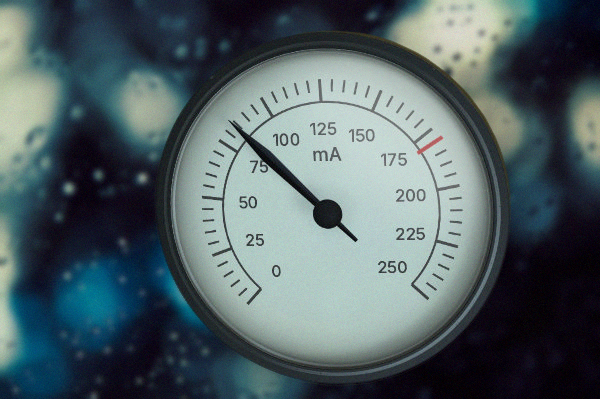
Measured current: 85
